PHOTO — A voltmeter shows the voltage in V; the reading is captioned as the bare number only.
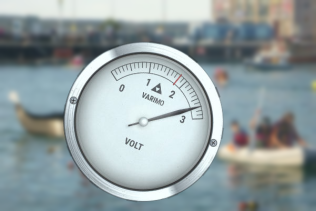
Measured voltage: 2.7
